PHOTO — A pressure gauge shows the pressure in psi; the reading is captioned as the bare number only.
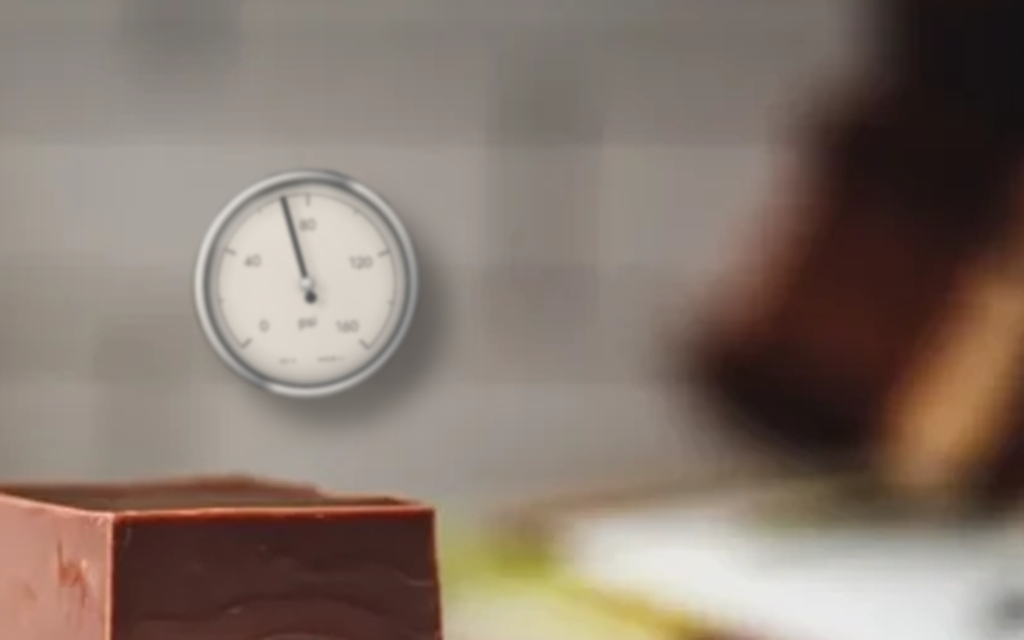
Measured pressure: 70
